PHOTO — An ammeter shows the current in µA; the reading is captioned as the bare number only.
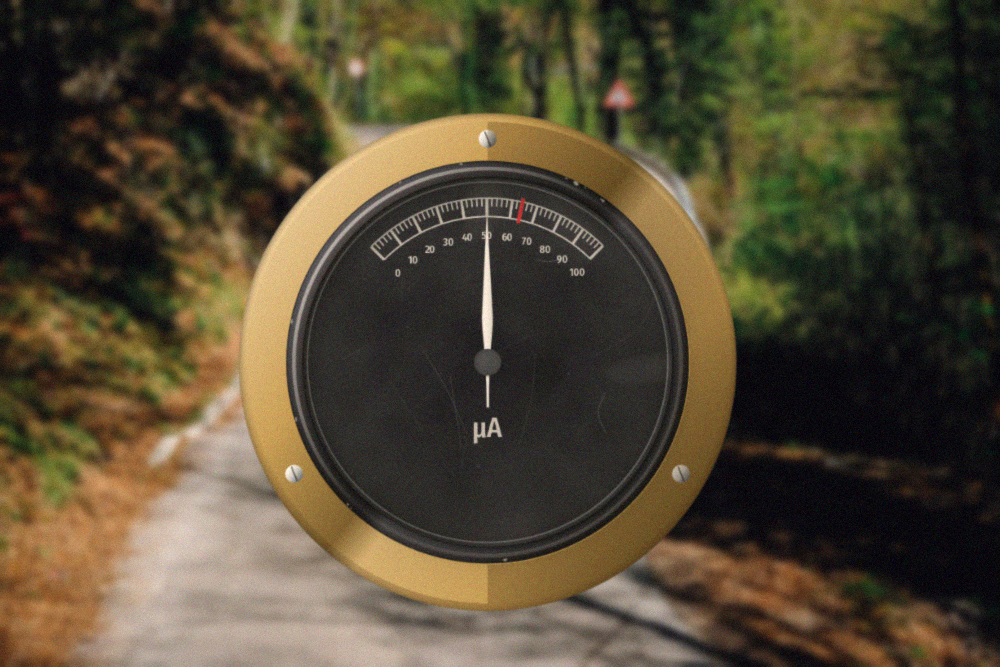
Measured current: 50
